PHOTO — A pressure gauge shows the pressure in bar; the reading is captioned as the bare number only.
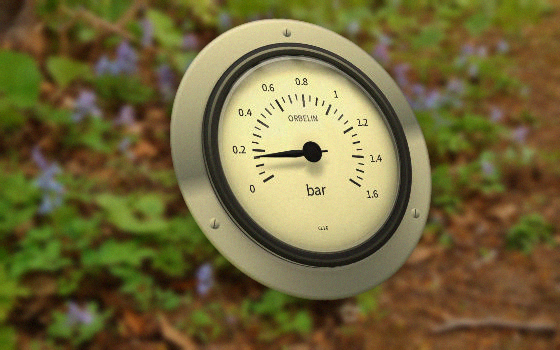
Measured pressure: 0.15
